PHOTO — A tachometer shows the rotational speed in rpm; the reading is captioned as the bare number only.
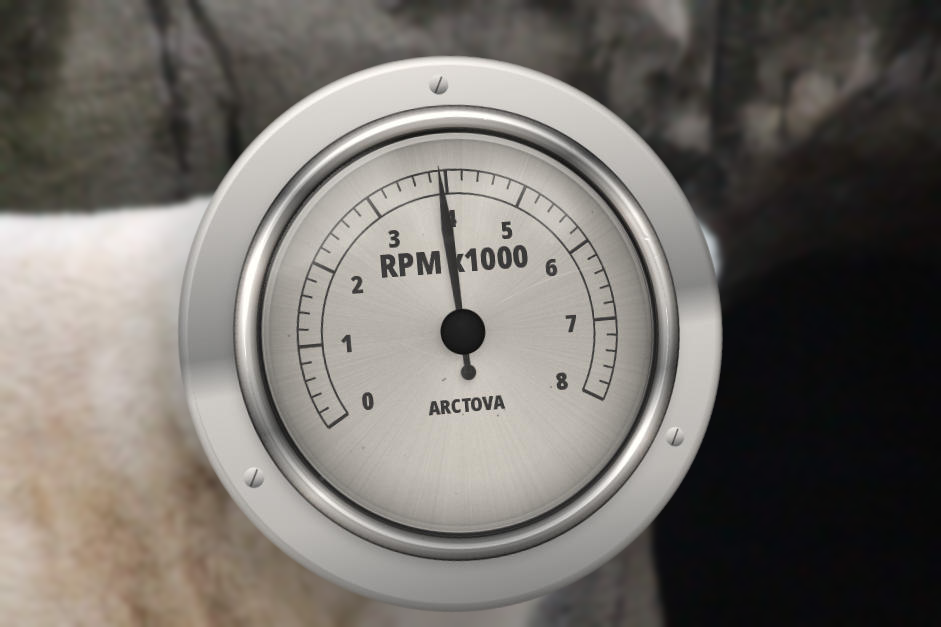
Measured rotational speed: 3900
